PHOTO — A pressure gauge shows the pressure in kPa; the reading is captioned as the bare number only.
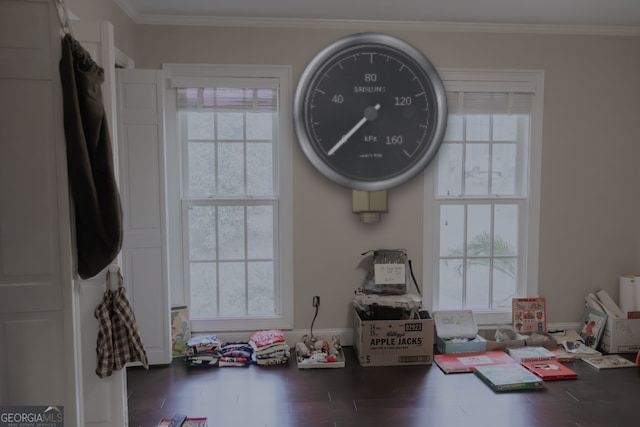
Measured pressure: 0
